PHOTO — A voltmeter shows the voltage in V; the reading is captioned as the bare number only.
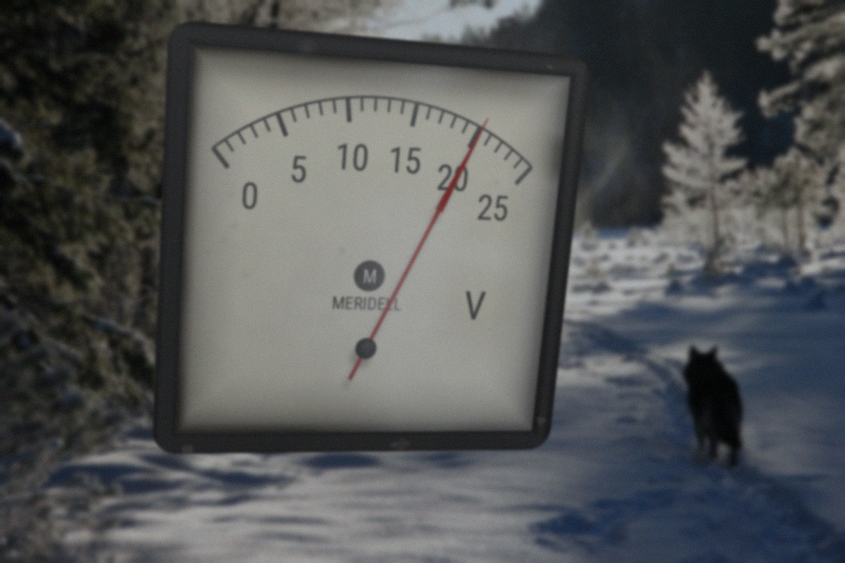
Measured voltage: 20
